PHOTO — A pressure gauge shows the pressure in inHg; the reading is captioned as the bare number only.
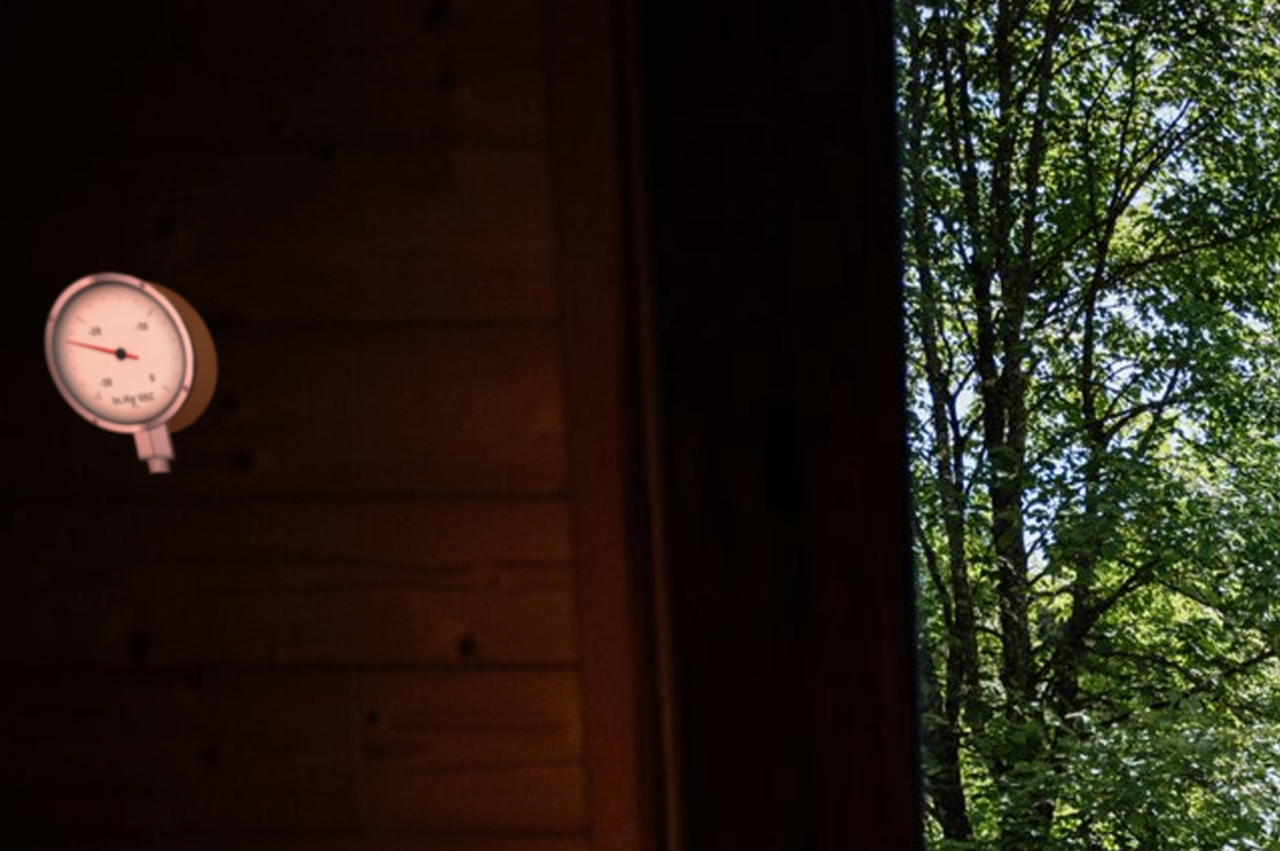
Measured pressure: -23
